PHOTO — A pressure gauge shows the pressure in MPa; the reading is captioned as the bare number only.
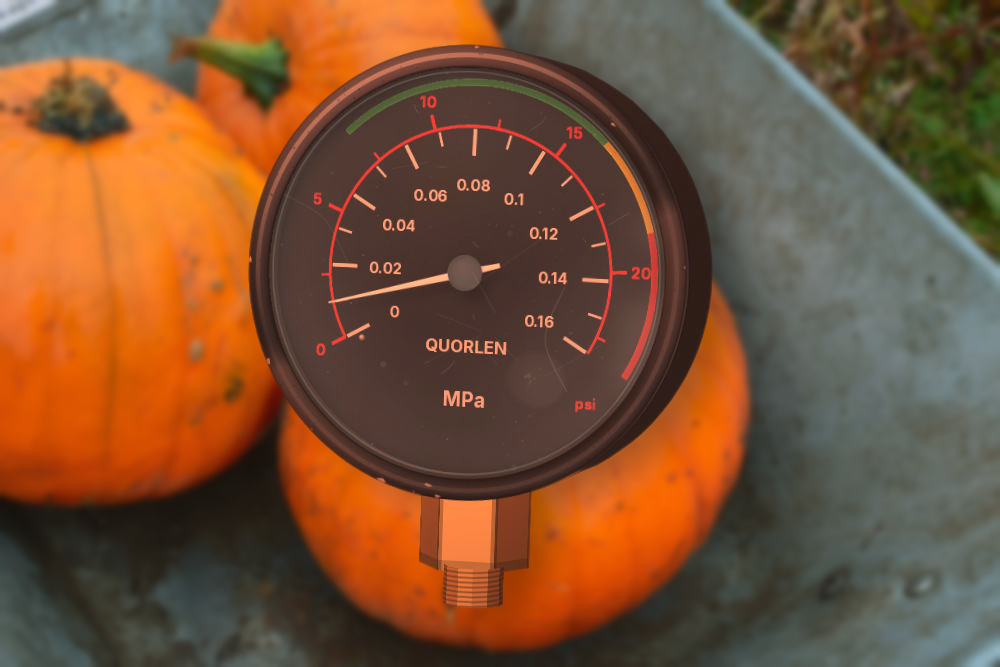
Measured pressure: 0.01
